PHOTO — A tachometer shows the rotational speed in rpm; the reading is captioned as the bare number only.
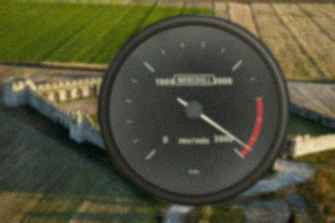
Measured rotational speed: 2900
